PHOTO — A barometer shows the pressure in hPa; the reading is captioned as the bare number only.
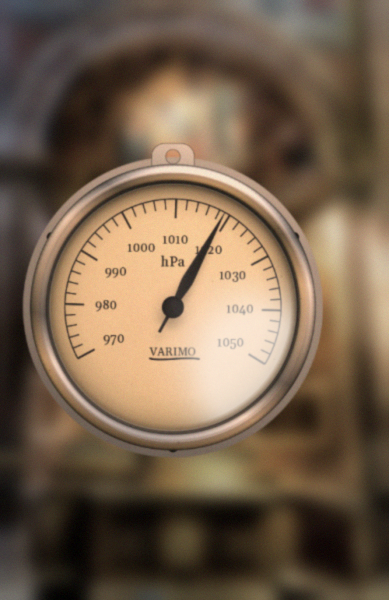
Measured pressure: 1019
